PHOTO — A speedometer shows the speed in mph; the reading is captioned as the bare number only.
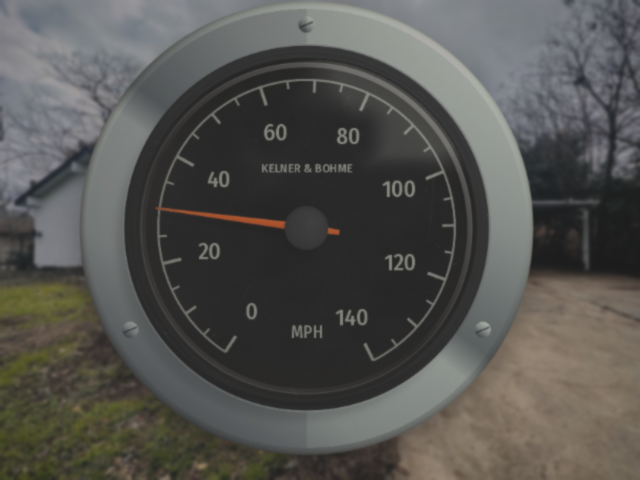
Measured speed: 30
